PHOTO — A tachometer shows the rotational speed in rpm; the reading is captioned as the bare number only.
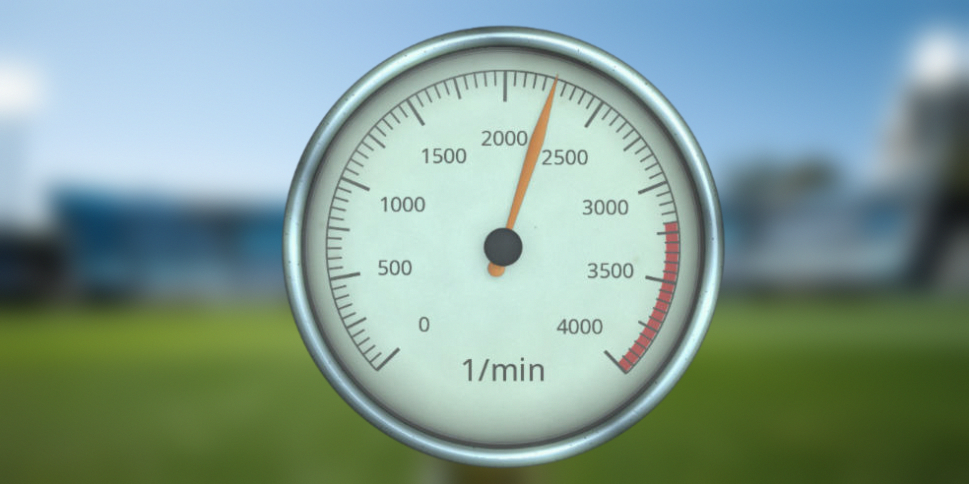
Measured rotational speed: 2250
